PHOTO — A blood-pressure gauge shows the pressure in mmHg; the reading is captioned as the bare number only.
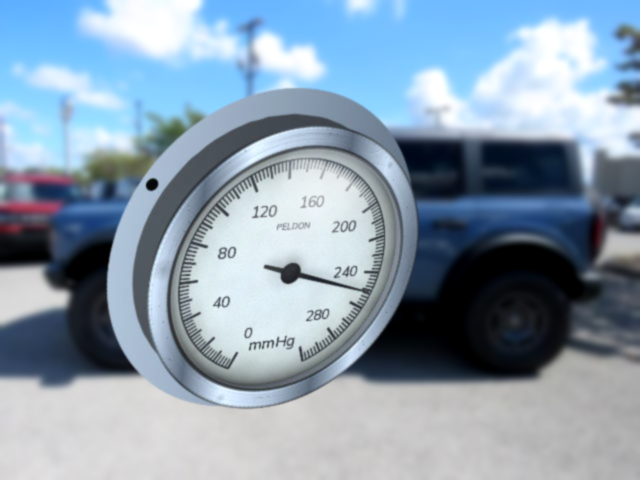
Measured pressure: 250
